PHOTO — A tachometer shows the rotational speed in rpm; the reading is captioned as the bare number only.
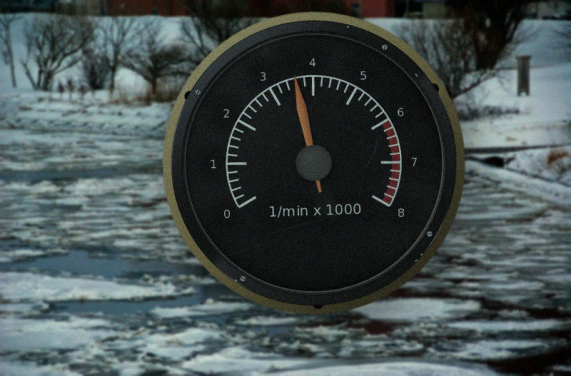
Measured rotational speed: 3600
